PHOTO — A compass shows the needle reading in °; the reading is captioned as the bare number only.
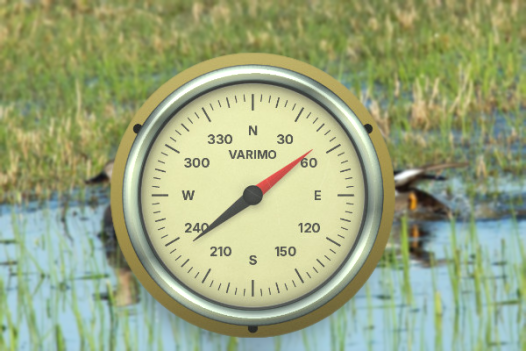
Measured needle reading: 52.5
